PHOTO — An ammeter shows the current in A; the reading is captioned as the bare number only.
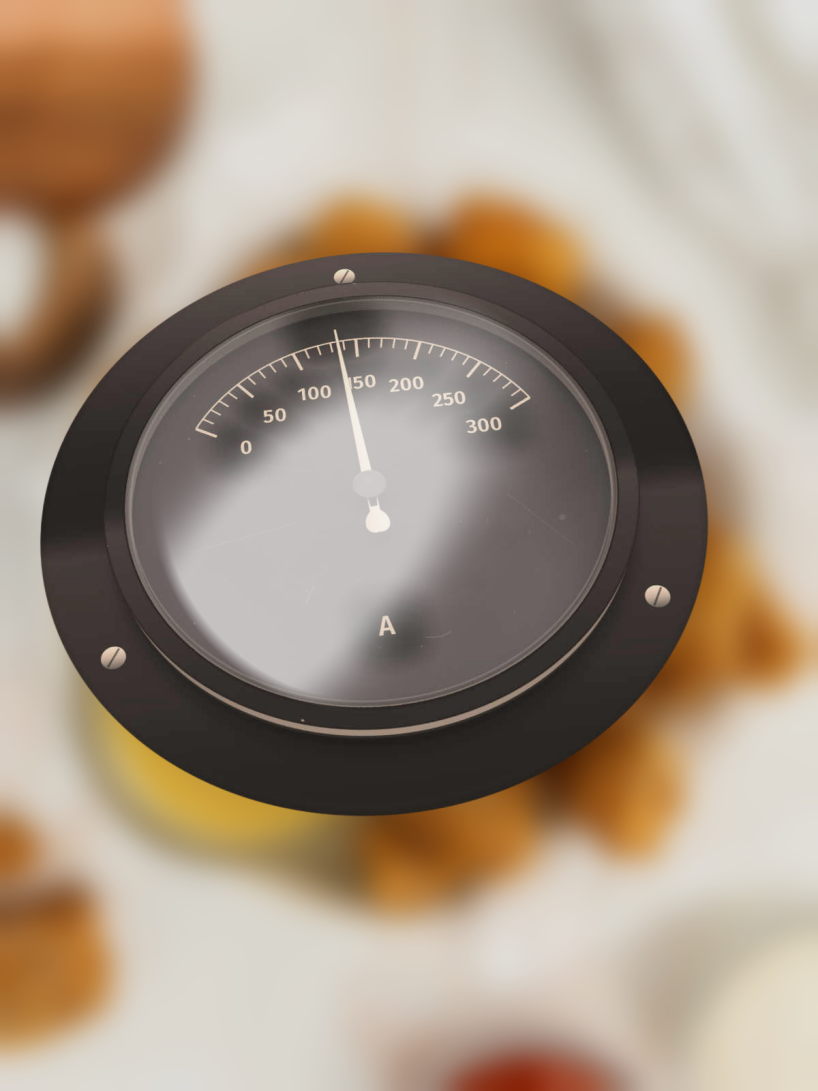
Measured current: 135
